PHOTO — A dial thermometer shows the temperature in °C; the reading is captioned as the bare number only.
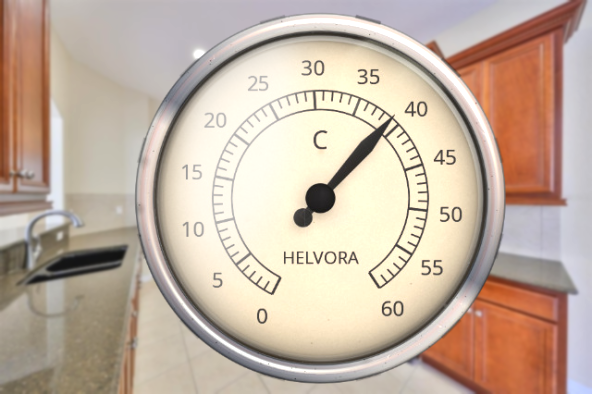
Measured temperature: 39
